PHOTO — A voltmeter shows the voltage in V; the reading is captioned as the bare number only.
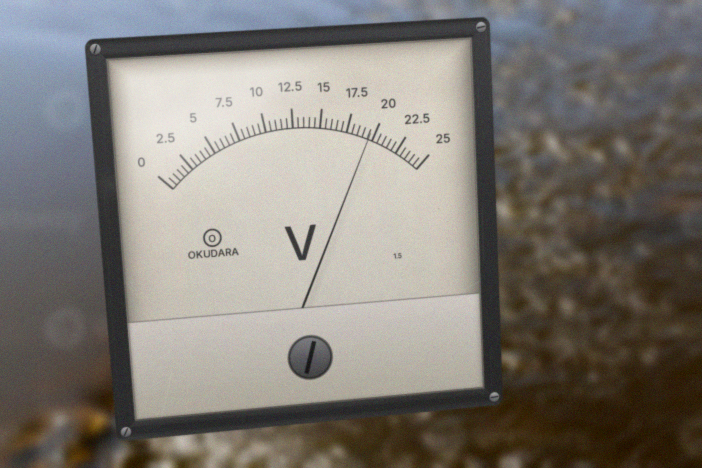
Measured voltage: 19.5
